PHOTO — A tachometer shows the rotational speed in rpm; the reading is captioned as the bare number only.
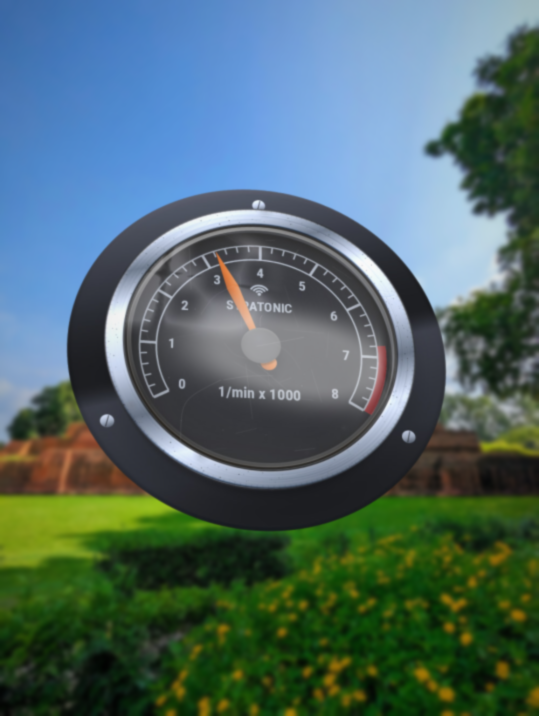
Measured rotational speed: 3200
